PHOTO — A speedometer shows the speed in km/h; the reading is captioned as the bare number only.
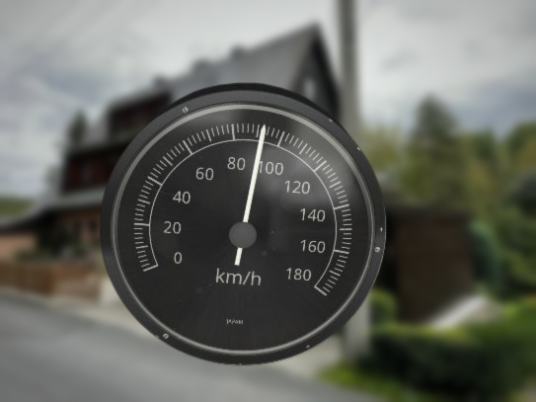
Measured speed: 92
